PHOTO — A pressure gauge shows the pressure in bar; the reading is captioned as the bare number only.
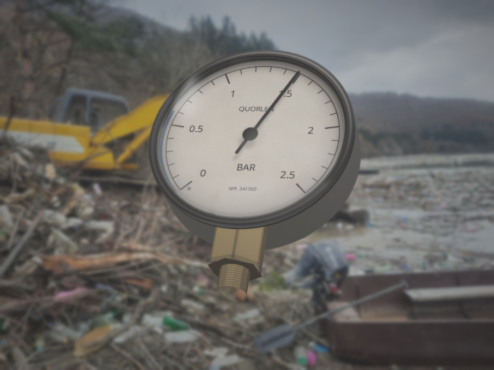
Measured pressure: 1.5
